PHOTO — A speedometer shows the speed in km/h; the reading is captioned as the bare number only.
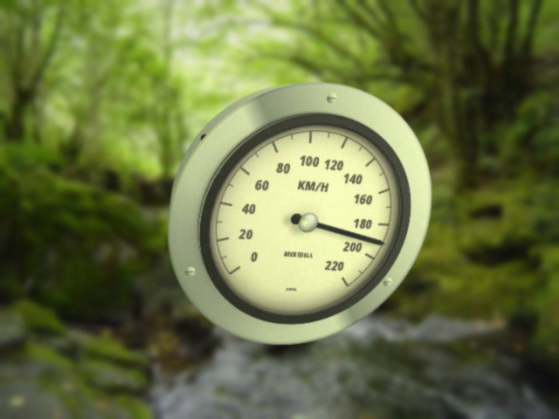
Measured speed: 190
